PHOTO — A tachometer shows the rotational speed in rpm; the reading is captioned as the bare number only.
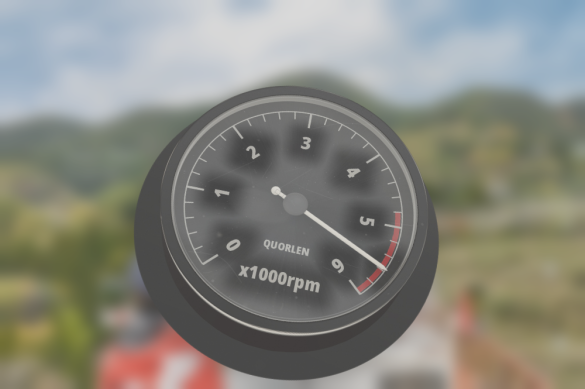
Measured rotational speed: 5600
